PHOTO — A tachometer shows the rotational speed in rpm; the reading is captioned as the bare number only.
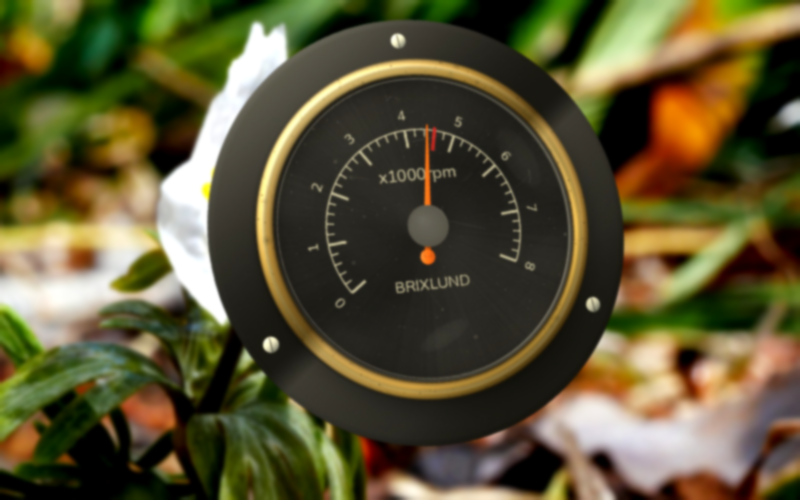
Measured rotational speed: 4400
